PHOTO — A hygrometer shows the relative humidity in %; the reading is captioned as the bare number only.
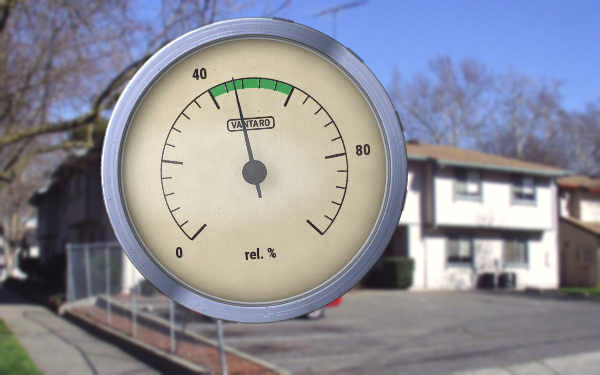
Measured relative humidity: 46
